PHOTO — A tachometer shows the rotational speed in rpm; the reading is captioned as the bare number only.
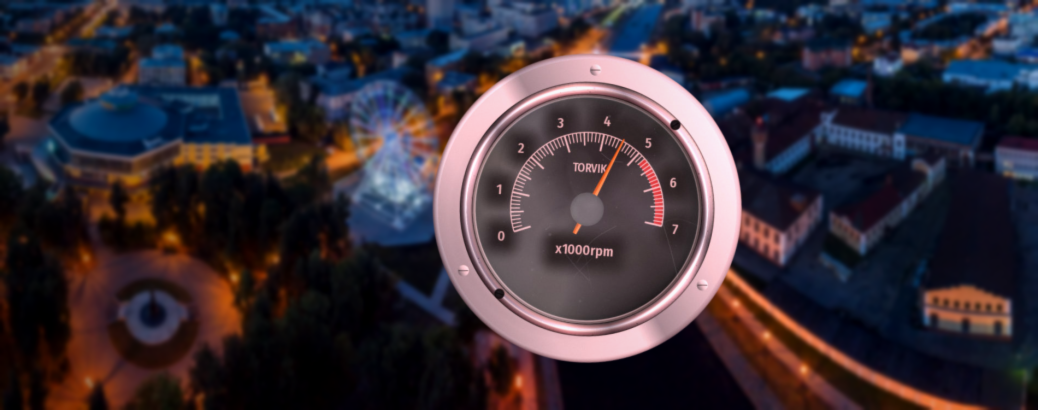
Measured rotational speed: 4500
